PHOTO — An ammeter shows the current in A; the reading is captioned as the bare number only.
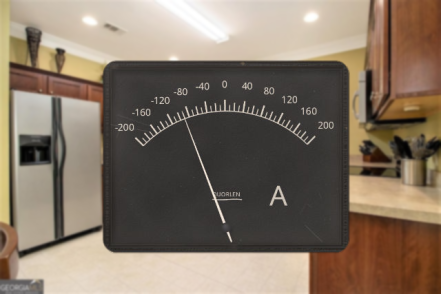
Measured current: -90
